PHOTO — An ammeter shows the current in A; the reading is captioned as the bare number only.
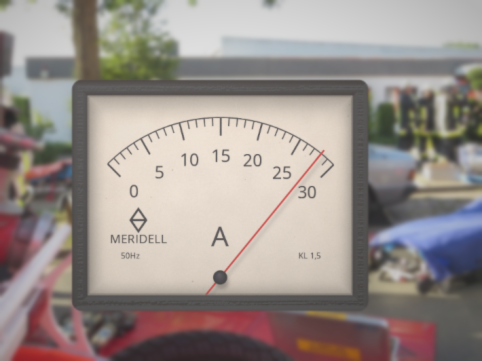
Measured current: 28
